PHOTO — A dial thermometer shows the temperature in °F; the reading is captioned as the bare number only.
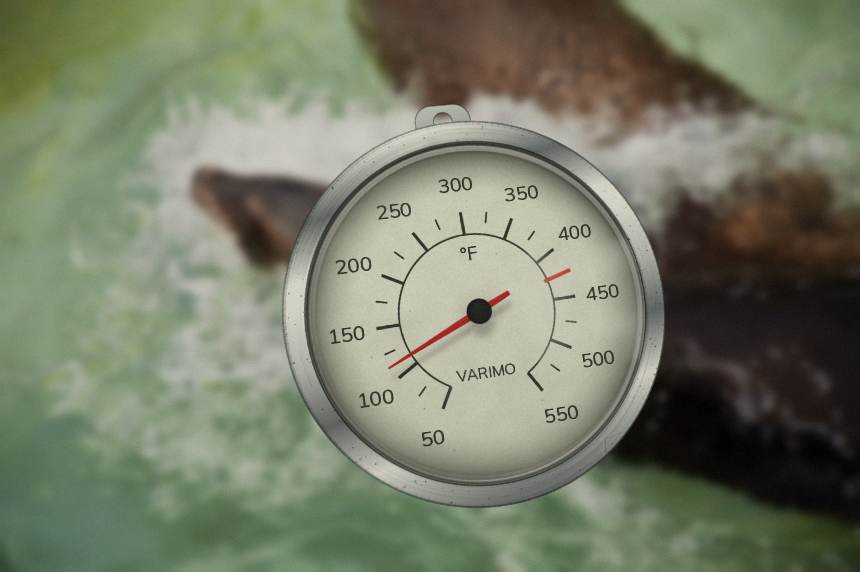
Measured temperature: 112.5
